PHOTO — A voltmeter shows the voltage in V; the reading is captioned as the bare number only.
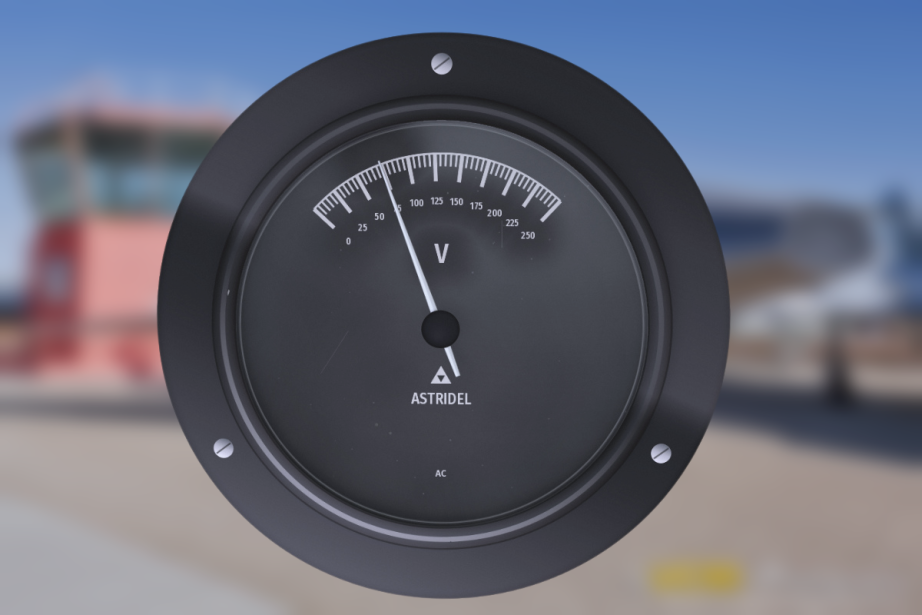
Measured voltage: 75
